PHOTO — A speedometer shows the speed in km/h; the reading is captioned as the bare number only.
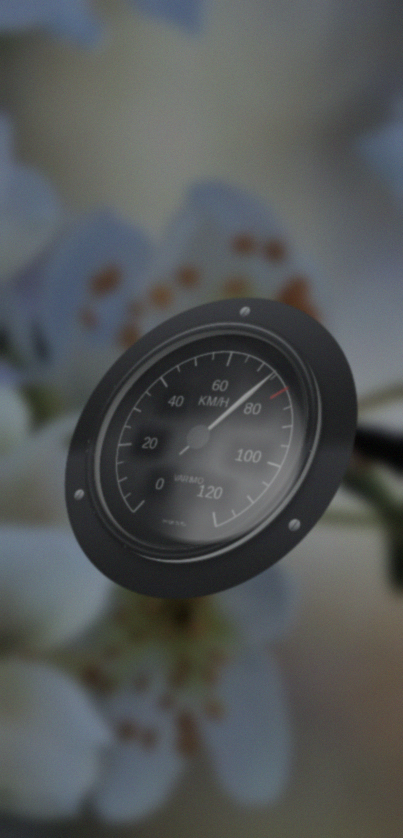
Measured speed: 75
